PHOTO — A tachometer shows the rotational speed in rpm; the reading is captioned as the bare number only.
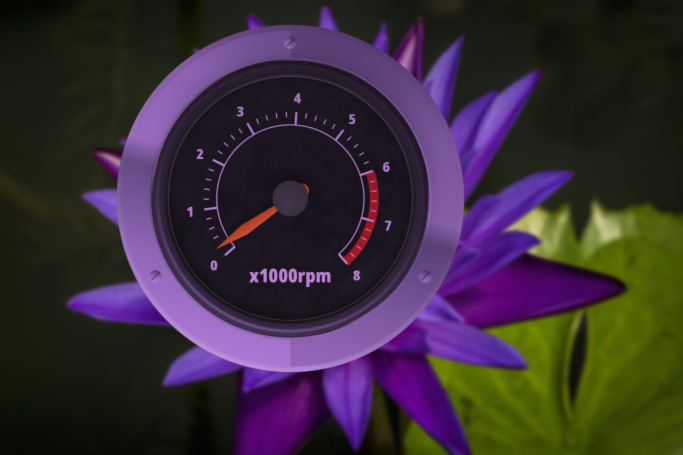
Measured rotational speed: 200
